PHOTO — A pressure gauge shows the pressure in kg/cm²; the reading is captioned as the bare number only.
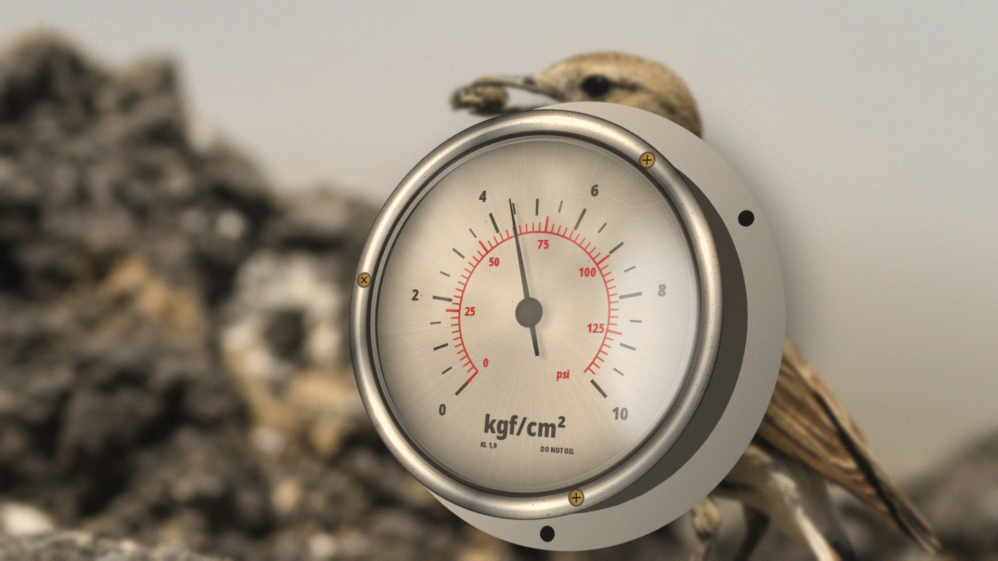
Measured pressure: 4.5
